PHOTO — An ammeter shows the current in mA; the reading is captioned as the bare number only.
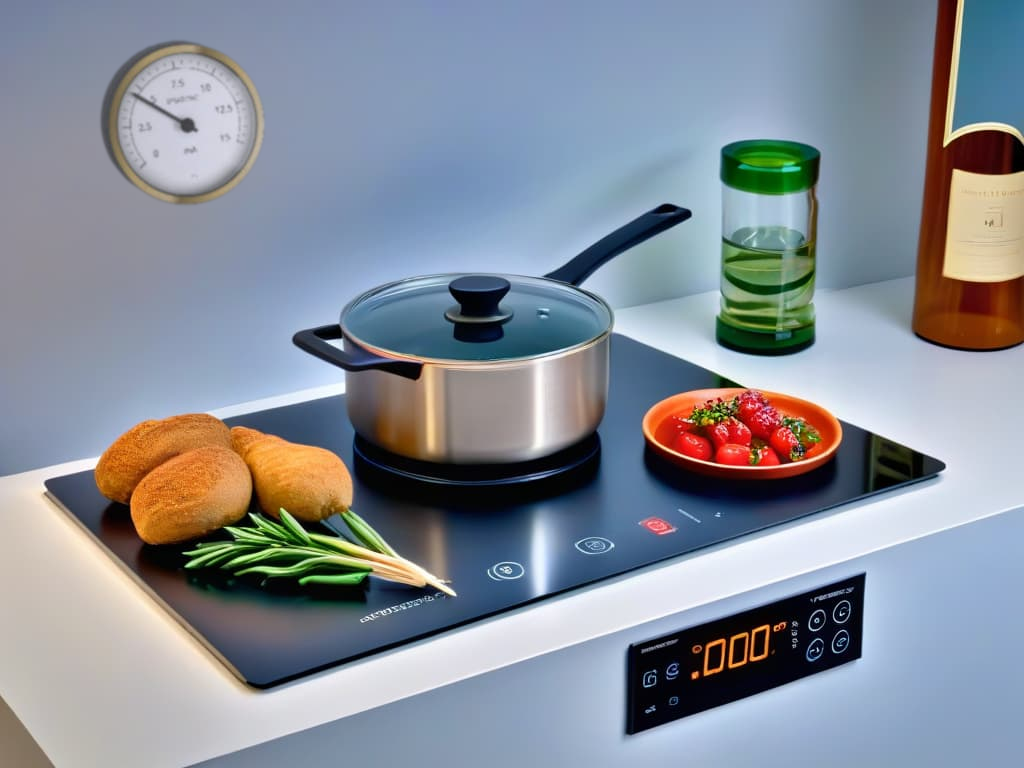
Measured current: 4.5
